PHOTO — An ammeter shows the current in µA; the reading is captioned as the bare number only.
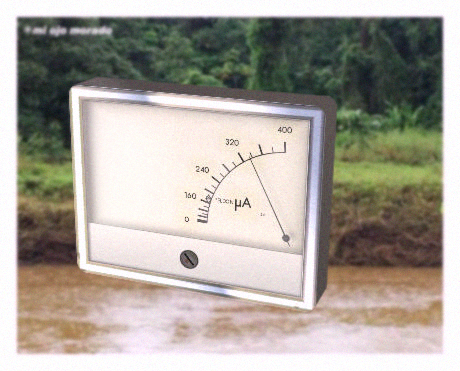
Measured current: 340
